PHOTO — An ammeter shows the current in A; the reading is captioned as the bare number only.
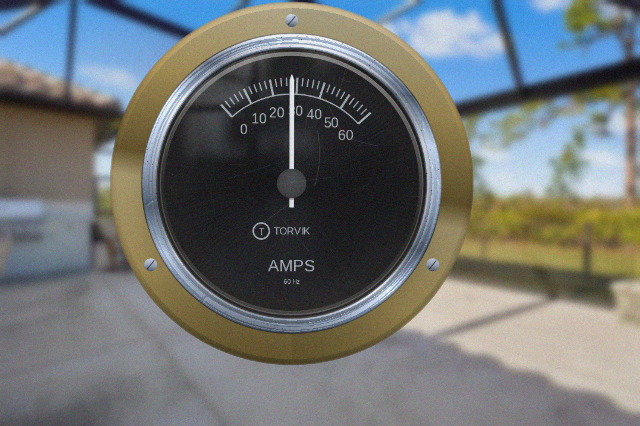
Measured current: 28
